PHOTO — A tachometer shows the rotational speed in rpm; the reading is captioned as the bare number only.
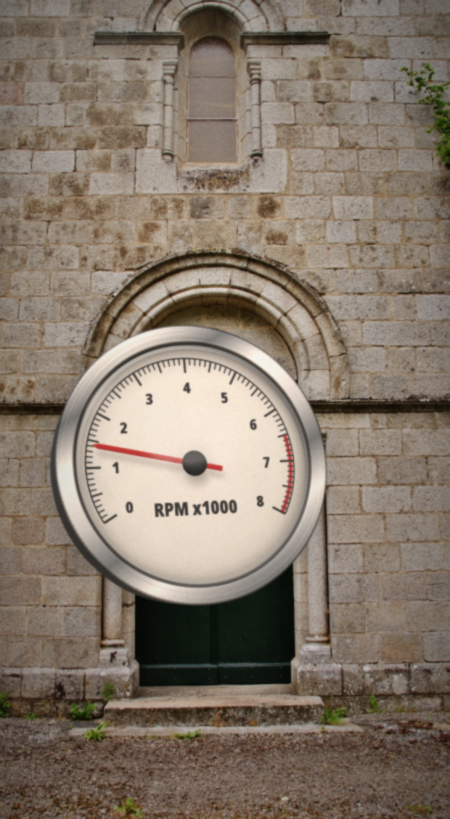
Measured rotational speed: 1400
